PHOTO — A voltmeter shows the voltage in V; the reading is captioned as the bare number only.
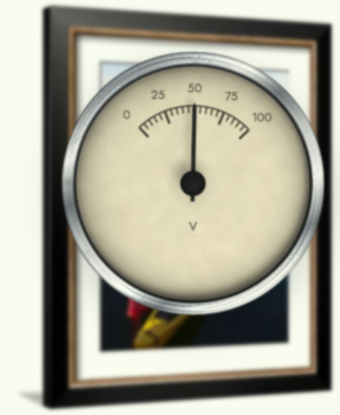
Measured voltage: 50
